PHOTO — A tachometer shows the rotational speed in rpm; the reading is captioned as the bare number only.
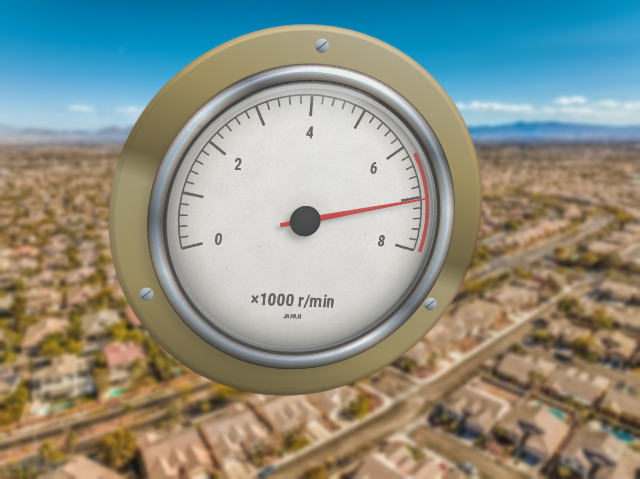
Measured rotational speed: 7000
